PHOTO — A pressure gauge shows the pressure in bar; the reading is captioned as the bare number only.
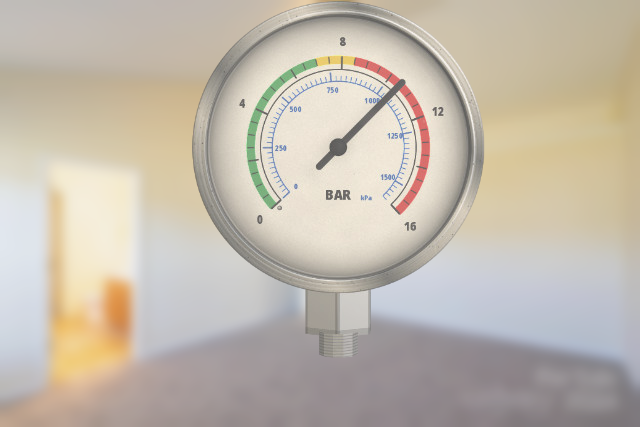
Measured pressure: 10.5
